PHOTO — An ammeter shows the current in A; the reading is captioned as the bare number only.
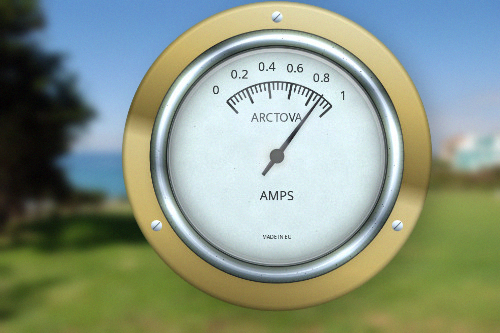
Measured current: 0.88
